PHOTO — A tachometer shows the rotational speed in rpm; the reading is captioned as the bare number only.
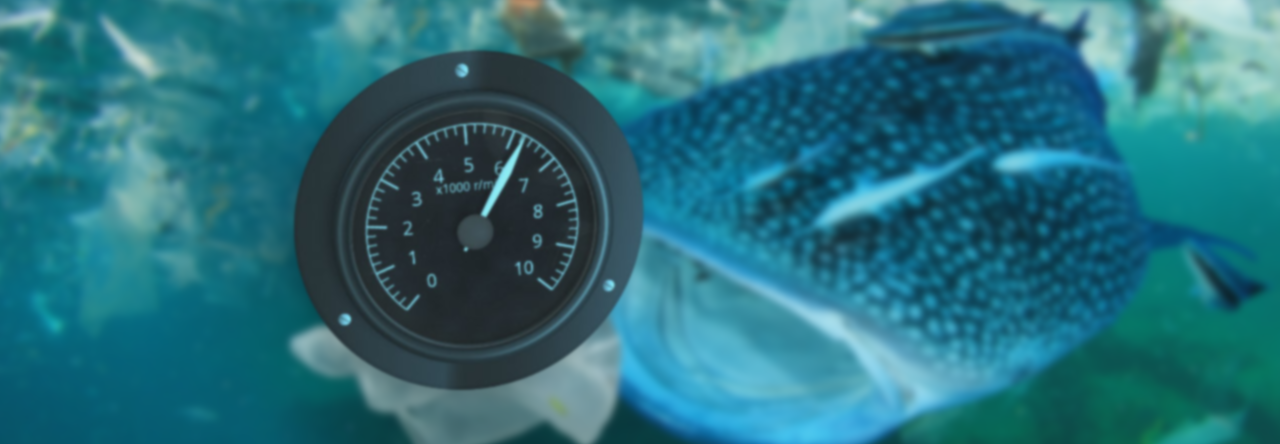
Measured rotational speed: 6200
